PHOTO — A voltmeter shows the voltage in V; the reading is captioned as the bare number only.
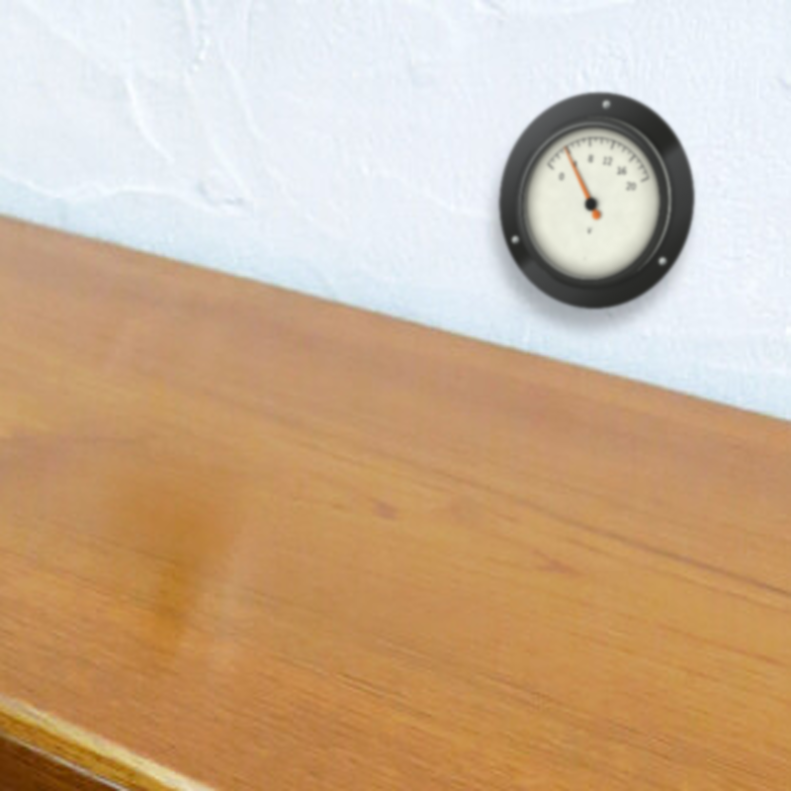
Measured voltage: 4
